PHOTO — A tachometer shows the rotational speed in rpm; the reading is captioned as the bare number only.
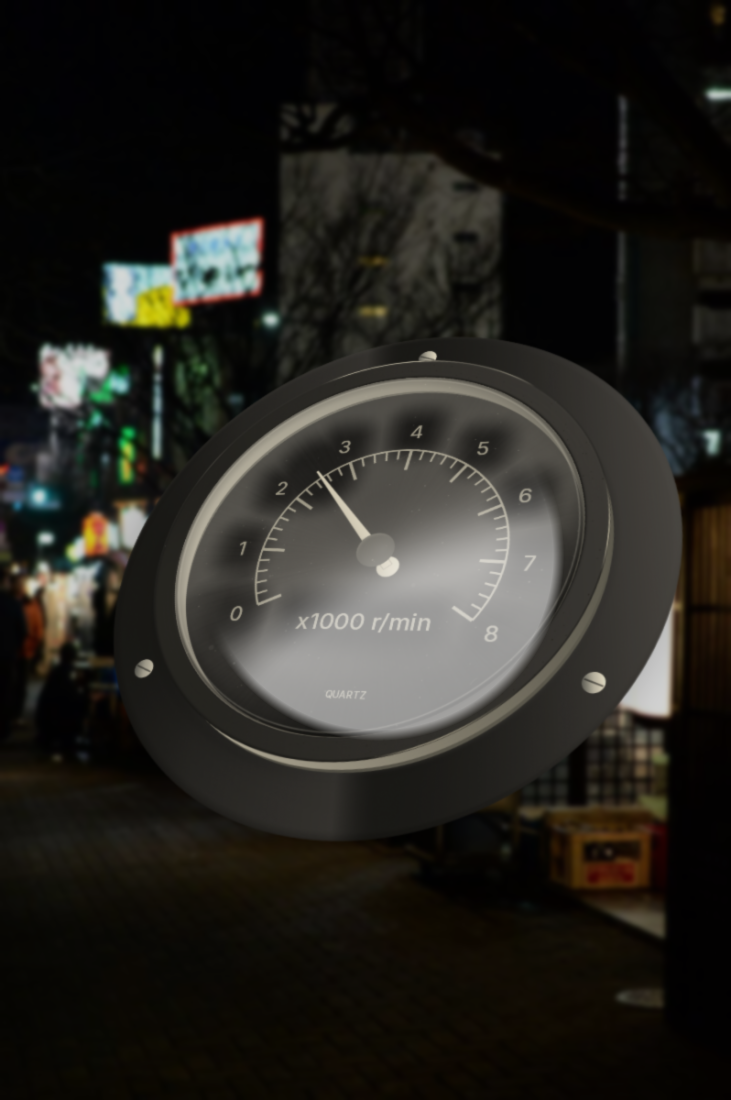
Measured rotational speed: 2500
